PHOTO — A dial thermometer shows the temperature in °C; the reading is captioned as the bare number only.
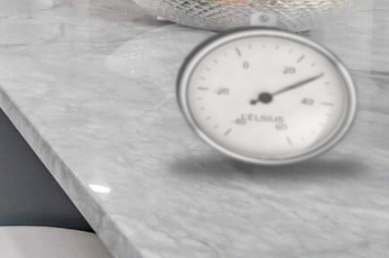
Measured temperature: 28
